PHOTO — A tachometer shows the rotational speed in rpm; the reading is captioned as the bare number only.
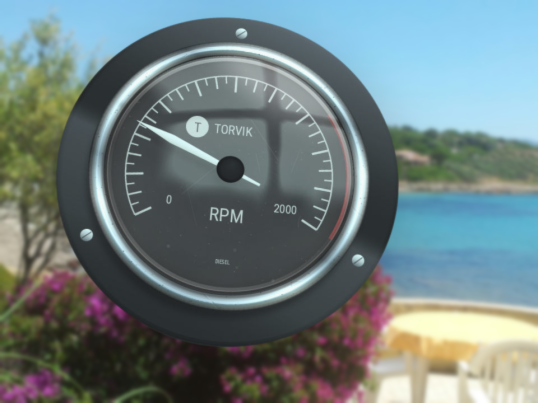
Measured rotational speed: 450
